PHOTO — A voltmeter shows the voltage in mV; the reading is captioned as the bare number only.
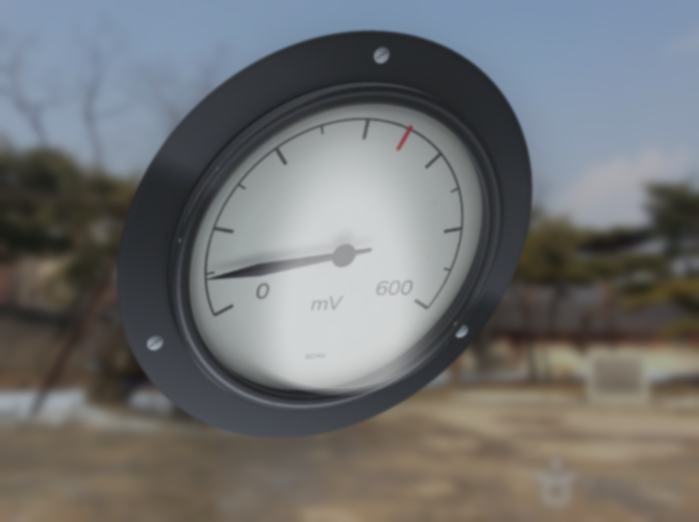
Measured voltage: 50
